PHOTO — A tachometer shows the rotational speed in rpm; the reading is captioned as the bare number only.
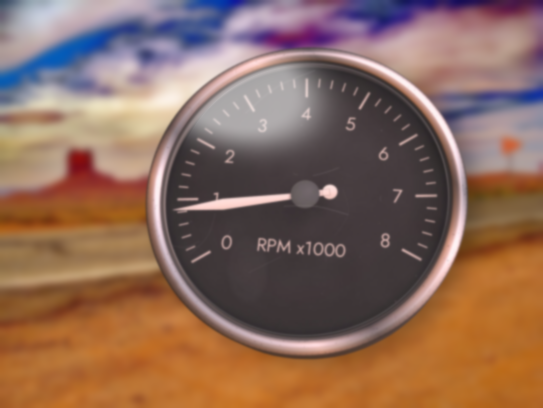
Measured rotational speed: 800
